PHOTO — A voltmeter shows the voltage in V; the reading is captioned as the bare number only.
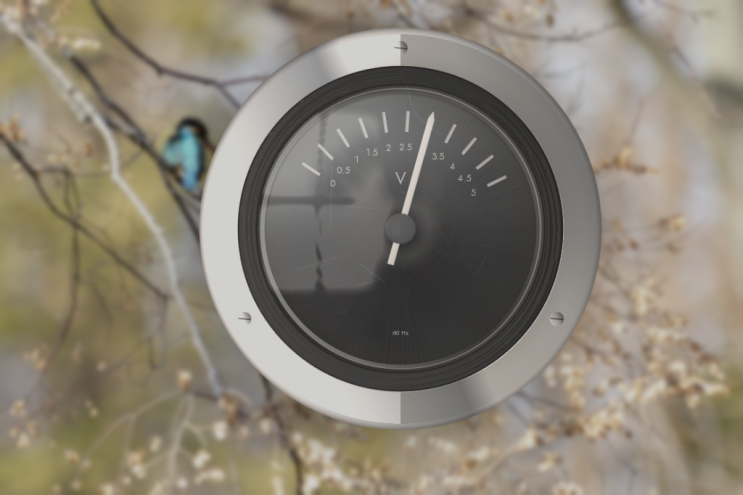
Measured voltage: 3
